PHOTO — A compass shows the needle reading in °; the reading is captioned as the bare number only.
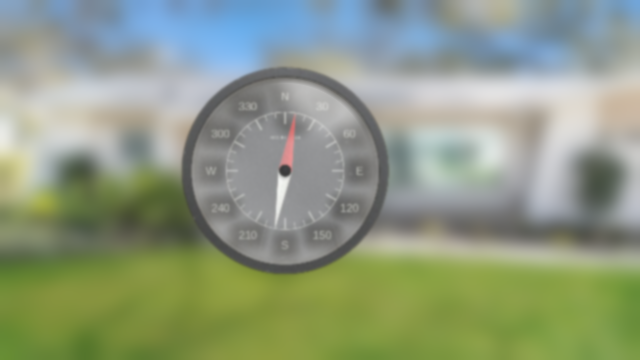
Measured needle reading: 10
